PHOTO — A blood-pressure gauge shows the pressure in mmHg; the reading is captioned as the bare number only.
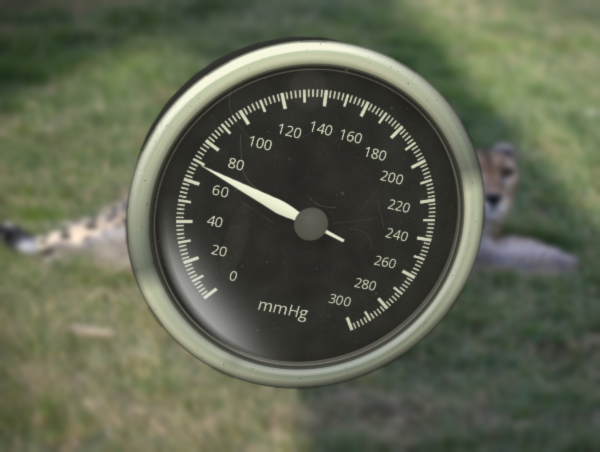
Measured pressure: 70
